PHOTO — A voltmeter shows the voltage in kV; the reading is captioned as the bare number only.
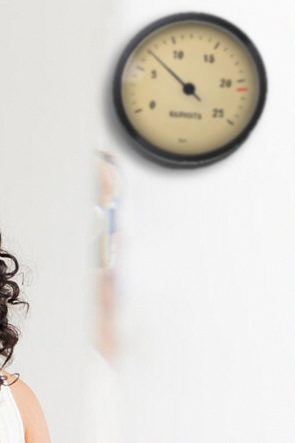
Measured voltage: 7
